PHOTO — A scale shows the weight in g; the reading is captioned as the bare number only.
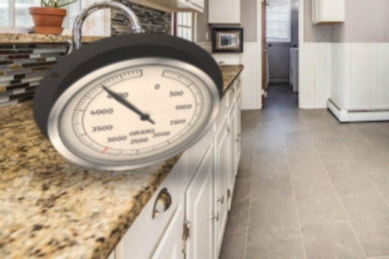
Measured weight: 4500
